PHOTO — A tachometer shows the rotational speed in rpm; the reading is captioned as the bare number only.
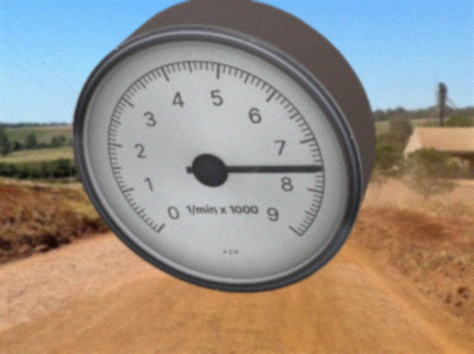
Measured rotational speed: 7500
